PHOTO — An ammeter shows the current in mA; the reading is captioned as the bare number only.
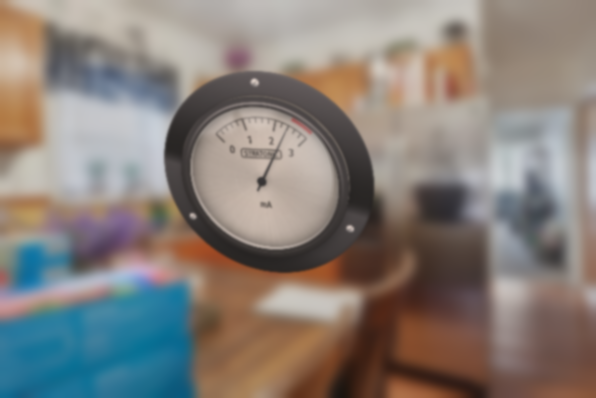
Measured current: 2.4
